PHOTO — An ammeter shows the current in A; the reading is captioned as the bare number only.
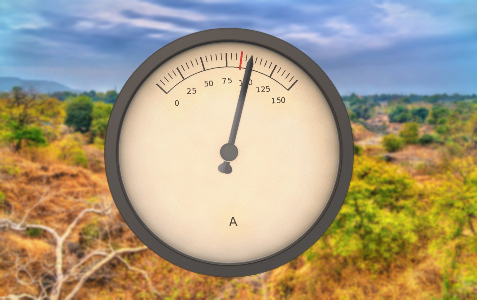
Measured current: 100
